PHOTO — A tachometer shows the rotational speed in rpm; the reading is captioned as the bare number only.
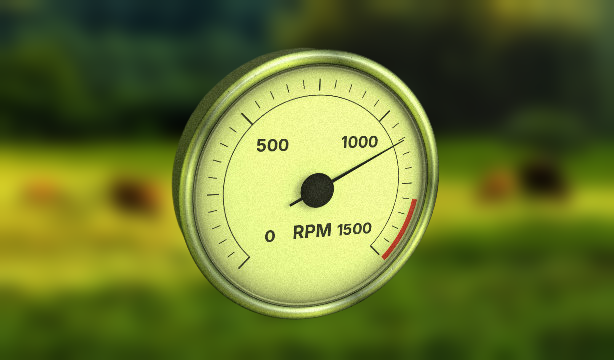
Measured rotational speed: 1100
